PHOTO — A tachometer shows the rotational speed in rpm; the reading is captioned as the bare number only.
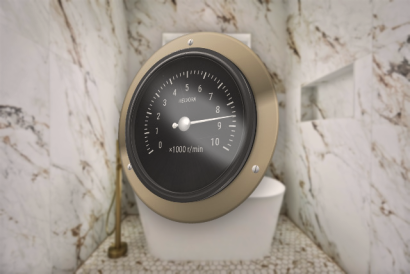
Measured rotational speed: 8600
